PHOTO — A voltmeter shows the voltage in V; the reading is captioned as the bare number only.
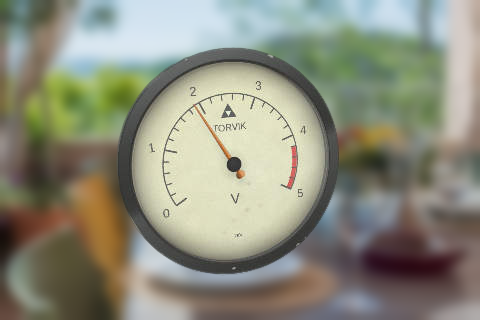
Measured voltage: 1.9
